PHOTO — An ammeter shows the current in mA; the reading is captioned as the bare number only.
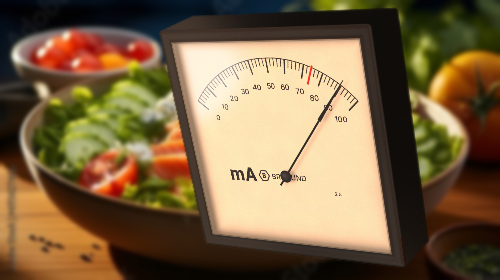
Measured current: 90
